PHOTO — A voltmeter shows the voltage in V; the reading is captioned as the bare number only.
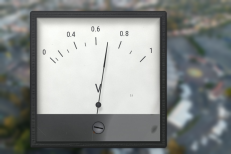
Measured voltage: 0.7
